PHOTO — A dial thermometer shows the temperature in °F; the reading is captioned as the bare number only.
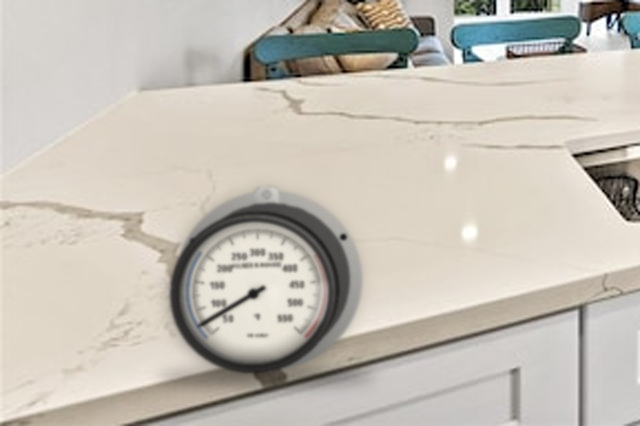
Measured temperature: 75
